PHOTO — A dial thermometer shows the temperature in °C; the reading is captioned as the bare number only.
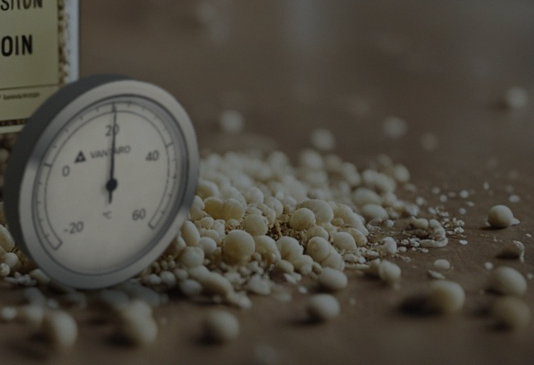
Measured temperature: 20
